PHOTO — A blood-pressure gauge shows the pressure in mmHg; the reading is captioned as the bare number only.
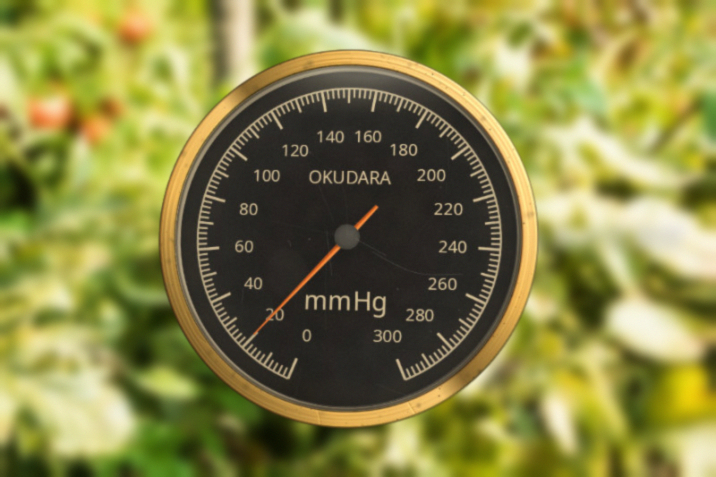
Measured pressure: 20
